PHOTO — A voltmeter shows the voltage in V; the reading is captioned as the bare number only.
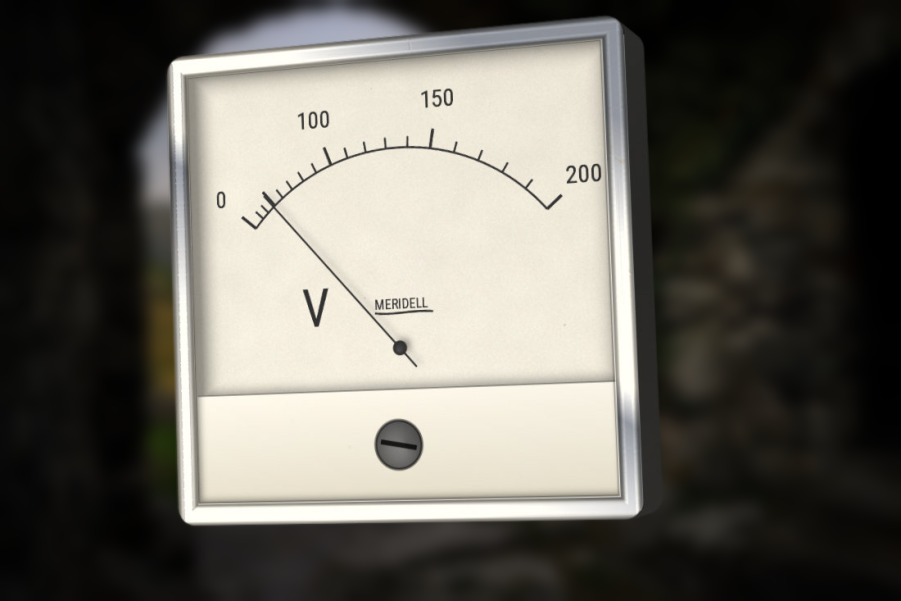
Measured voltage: 50
